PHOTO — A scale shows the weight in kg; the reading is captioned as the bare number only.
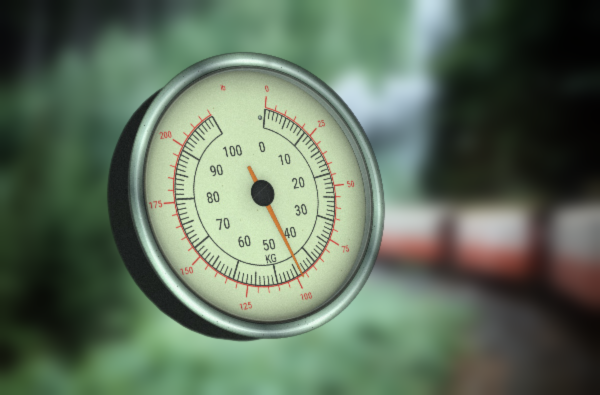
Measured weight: 45
